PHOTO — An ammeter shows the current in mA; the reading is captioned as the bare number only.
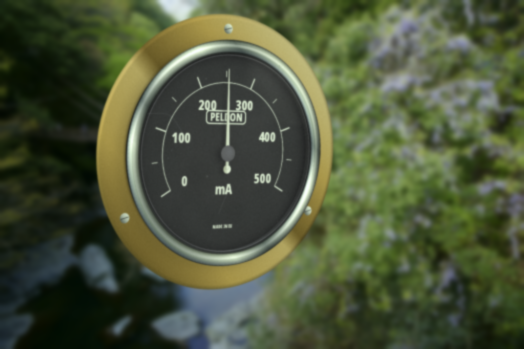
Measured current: 250
